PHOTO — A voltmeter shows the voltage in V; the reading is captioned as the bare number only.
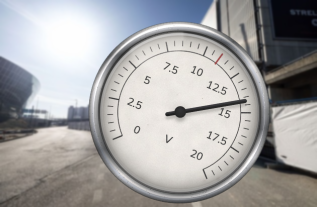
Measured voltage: 14.25
